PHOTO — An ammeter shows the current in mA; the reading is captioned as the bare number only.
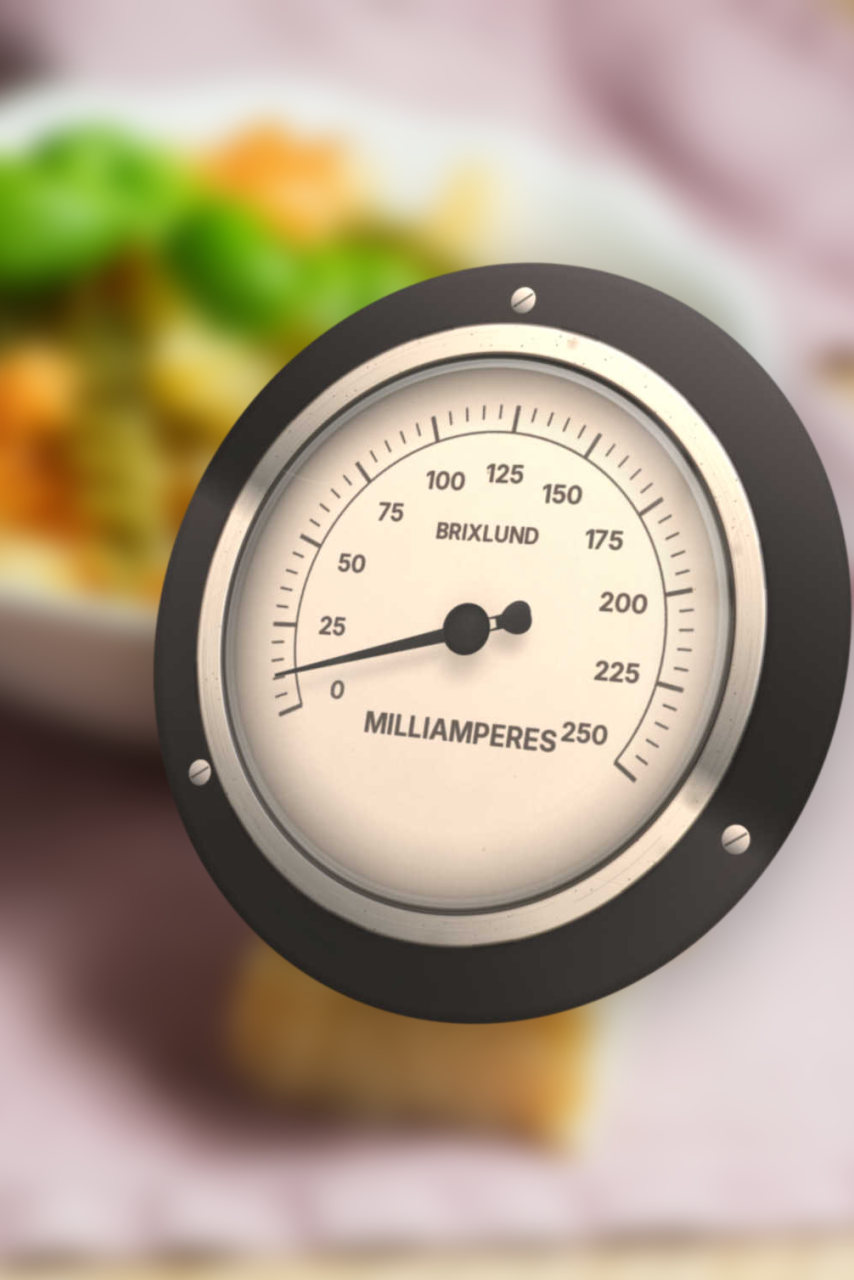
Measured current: 10
